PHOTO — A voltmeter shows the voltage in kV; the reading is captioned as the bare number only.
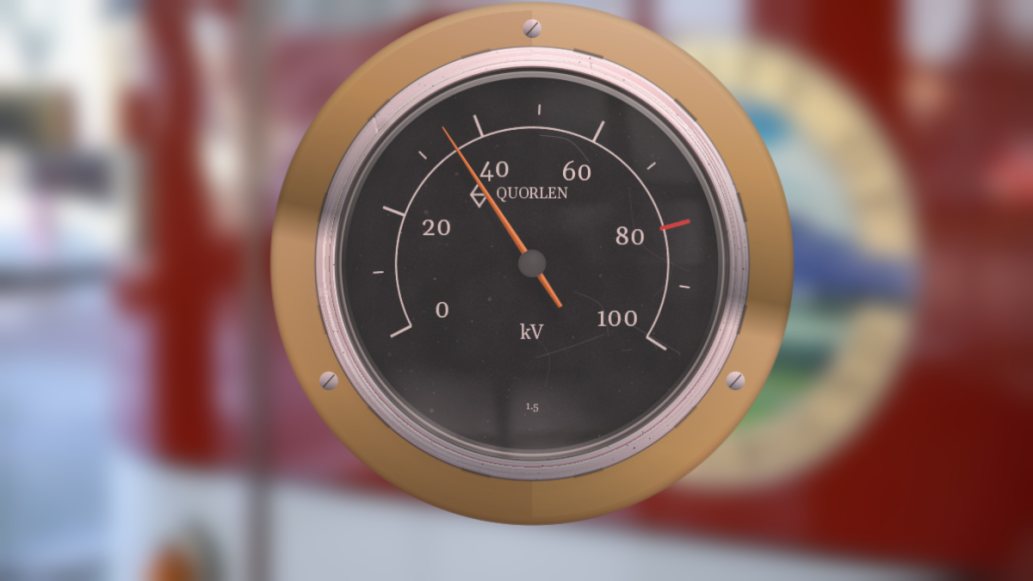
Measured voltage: 35
